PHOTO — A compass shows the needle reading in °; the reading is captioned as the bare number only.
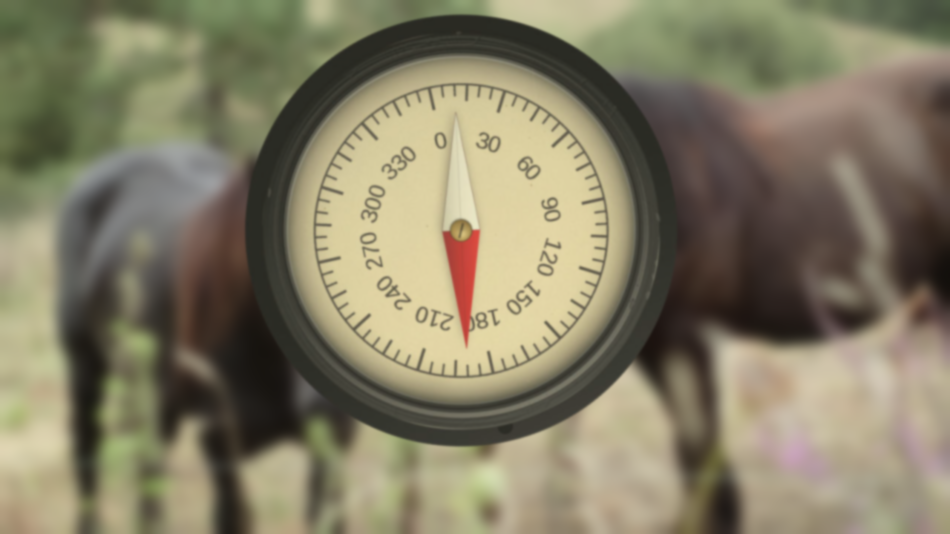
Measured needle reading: 190
